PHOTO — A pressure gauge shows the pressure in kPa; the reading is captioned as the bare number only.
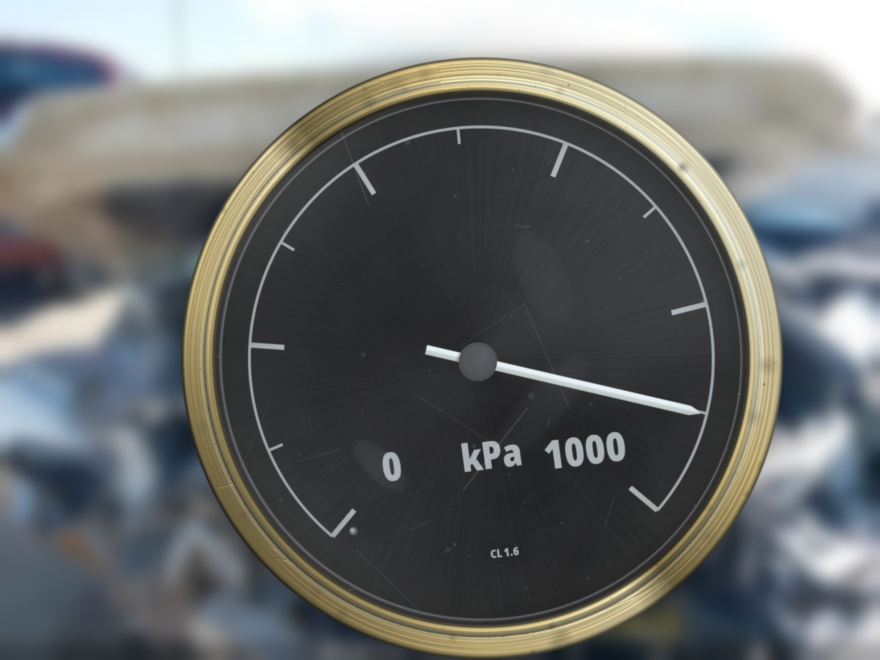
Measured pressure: 900
